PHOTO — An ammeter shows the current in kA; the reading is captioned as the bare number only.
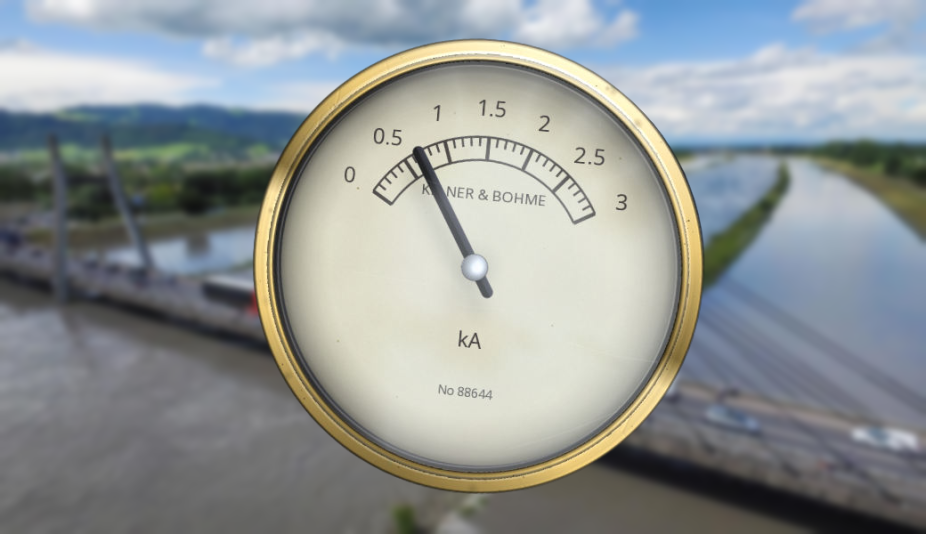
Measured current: 0.7
